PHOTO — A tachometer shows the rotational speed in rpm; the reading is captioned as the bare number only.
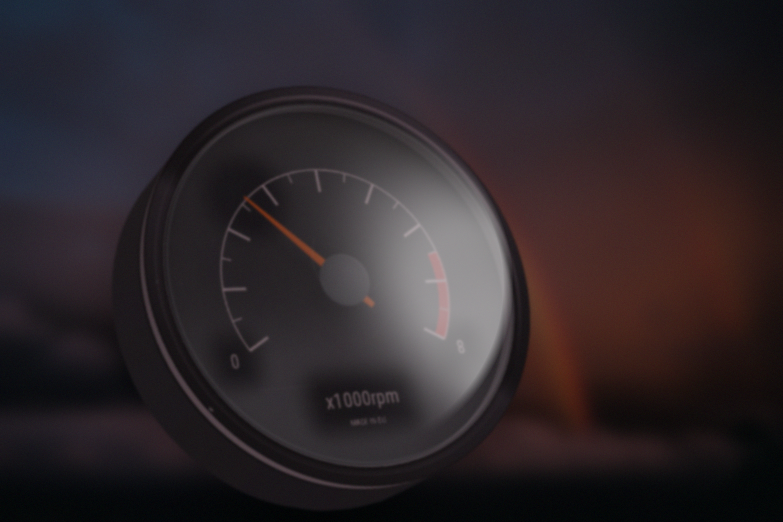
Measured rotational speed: 2500
